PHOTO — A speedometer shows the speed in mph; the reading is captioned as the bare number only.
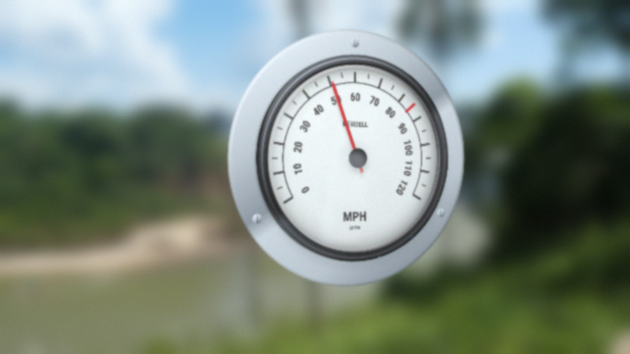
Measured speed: 50
